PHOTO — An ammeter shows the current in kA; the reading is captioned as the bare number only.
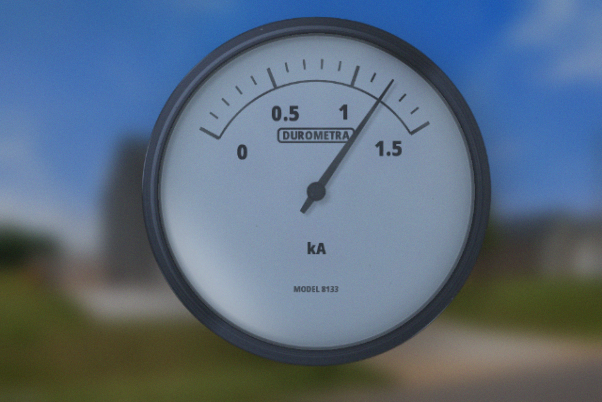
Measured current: 1.2
